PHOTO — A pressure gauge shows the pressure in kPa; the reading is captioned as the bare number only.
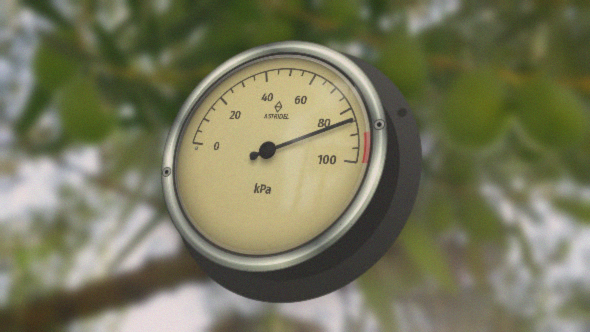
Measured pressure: 85
